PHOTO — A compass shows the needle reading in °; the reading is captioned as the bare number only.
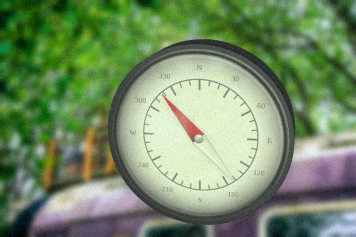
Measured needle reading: 320
